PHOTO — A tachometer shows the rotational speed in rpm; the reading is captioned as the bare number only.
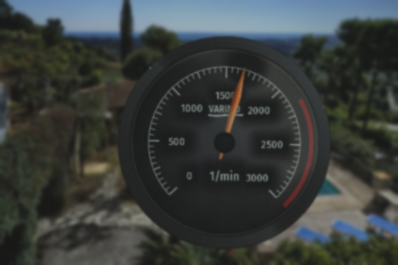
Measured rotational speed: 1650
